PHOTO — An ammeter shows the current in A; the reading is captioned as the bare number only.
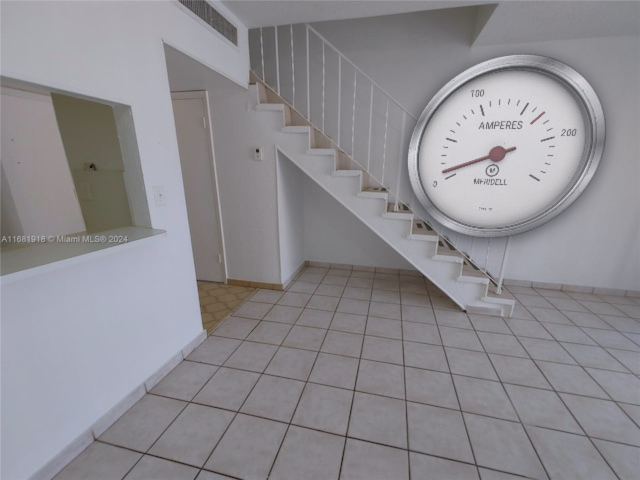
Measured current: 10
